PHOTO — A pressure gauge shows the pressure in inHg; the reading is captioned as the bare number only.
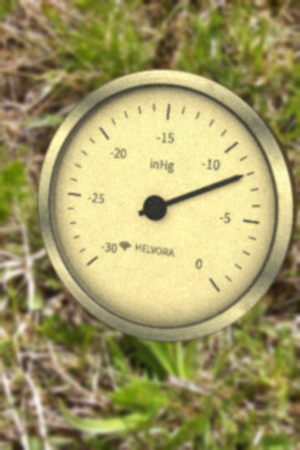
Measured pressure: -8
